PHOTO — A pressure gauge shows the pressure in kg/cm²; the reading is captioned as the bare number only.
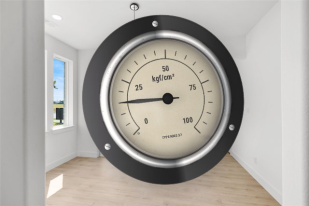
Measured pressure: 15
